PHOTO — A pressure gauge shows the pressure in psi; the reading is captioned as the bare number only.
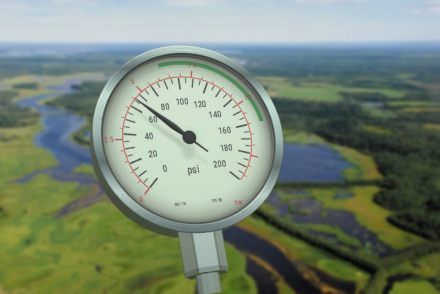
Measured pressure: 65
